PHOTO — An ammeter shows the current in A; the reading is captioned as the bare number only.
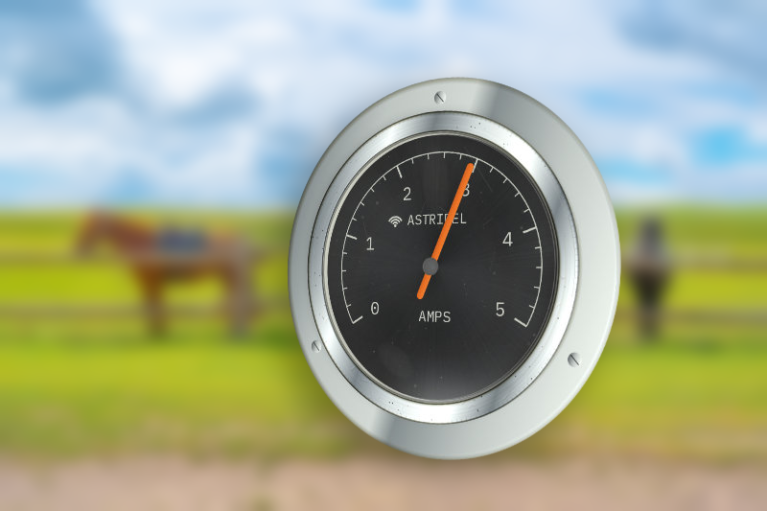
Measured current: 3
